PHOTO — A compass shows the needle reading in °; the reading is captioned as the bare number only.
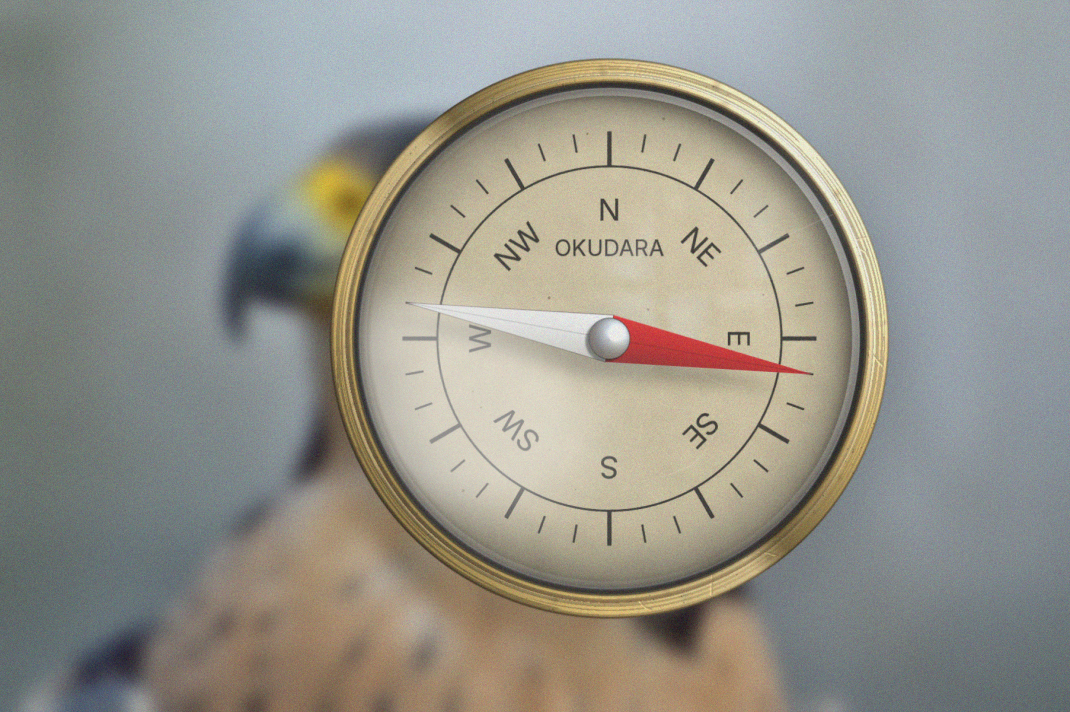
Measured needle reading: 100
